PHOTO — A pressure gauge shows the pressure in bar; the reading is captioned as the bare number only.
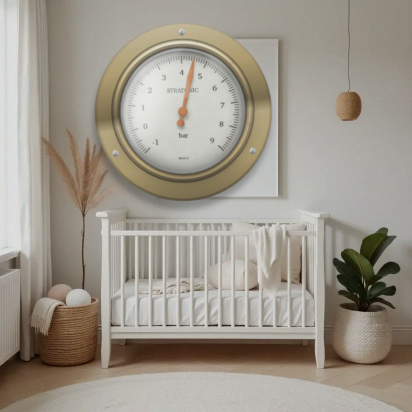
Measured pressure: 4.5
